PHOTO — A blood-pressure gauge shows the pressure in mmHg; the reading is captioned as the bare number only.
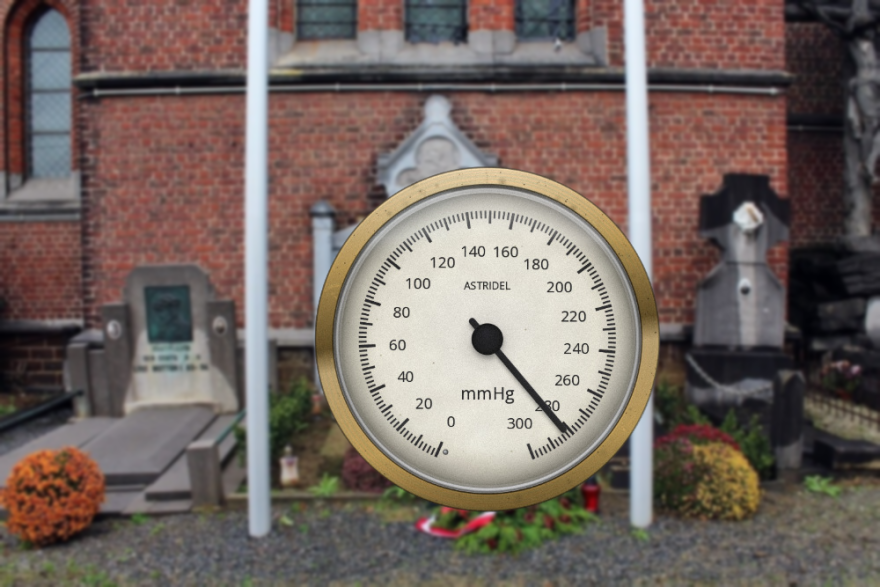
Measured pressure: 282
